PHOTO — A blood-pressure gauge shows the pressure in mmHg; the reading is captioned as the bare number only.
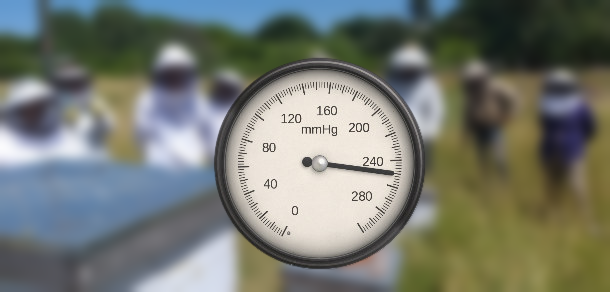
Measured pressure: 250
